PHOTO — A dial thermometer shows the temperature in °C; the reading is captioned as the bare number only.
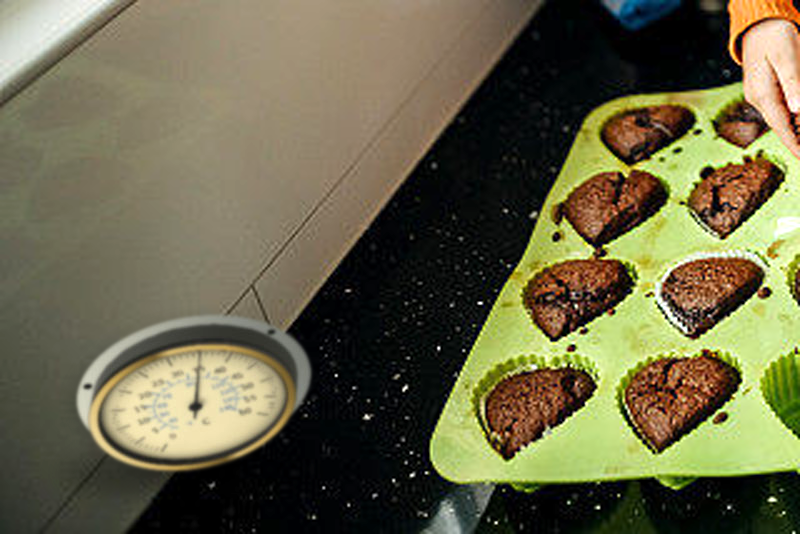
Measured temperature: 35
